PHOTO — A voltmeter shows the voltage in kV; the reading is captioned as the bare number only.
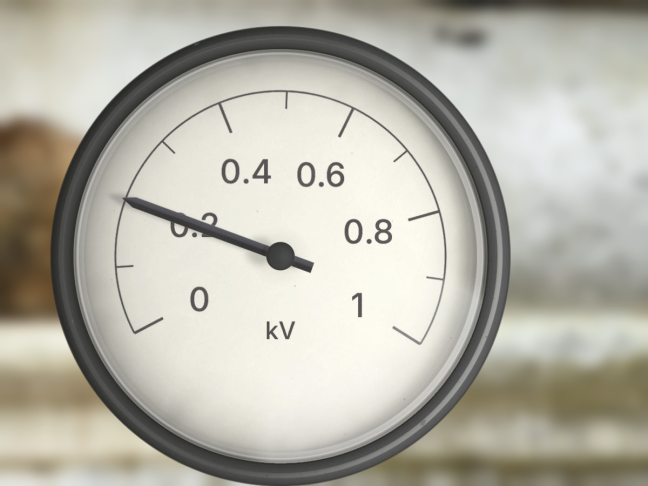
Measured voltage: 0.2
